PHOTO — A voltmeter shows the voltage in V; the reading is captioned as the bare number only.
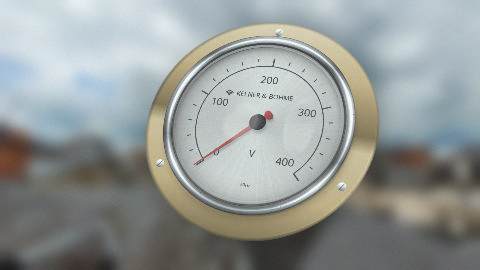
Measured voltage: 0
